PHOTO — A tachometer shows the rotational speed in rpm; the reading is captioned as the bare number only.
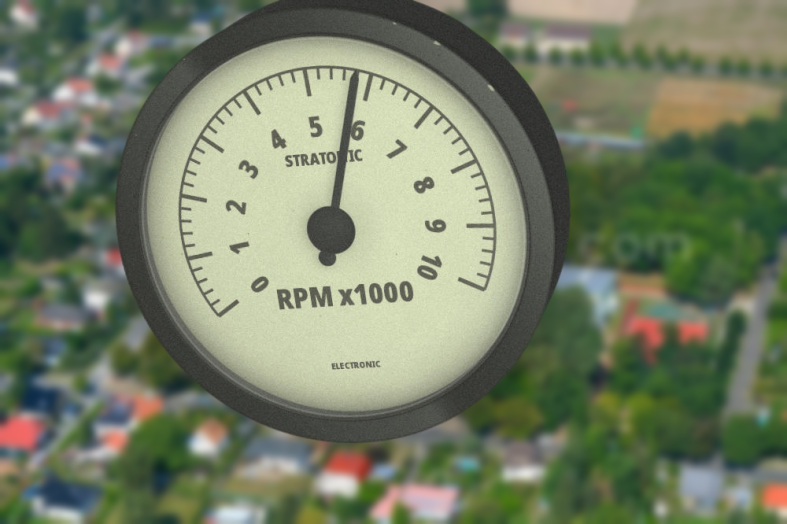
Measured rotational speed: 5800
